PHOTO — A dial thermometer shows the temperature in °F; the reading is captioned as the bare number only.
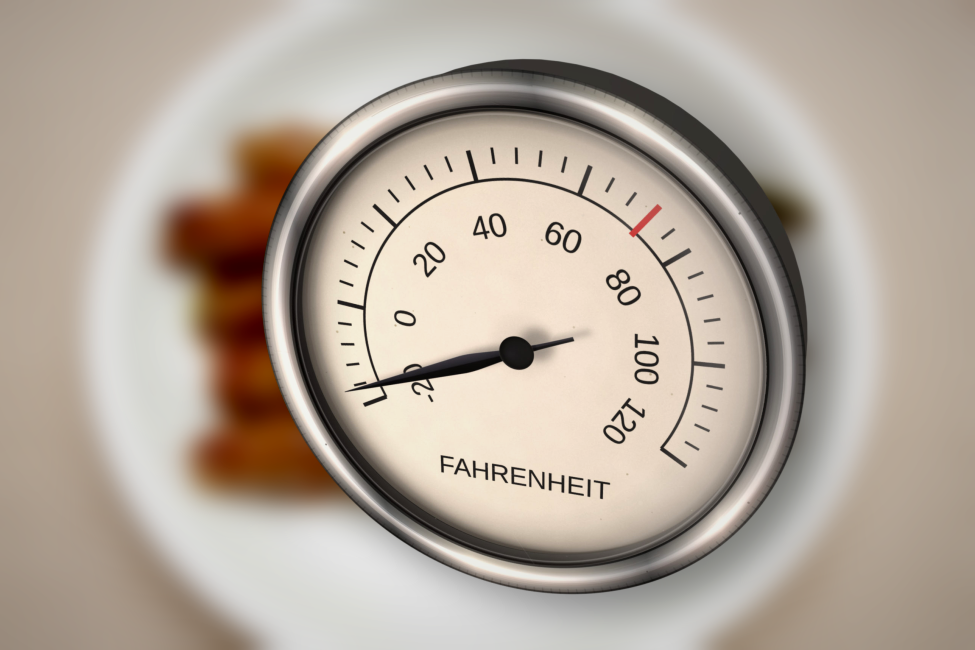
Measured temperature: -16
